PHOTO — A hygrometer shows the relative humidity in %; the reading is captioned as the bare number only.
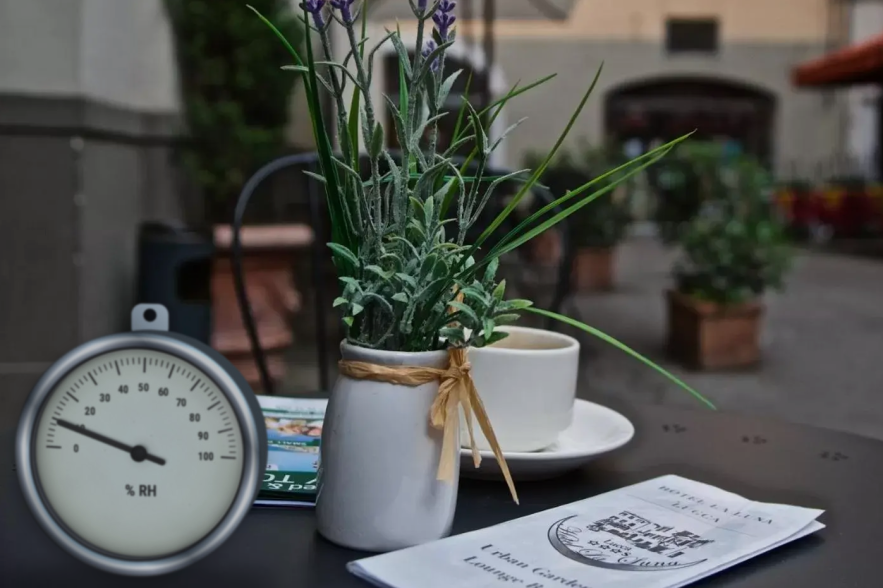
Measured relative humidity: 10
